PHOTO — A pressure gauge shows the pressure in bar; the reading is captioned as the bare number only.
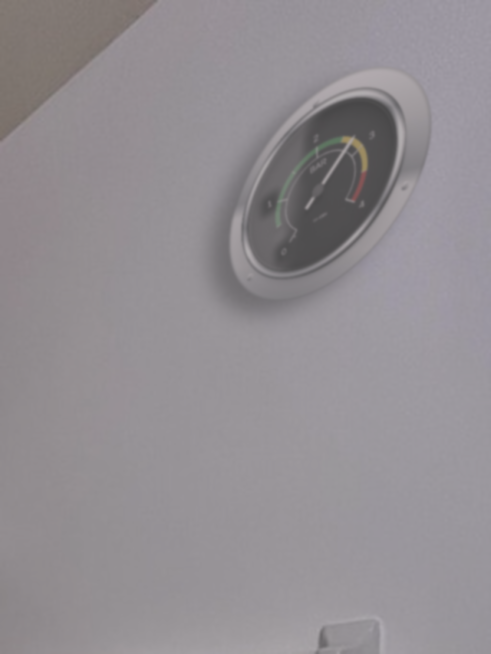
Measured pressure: 2.75
